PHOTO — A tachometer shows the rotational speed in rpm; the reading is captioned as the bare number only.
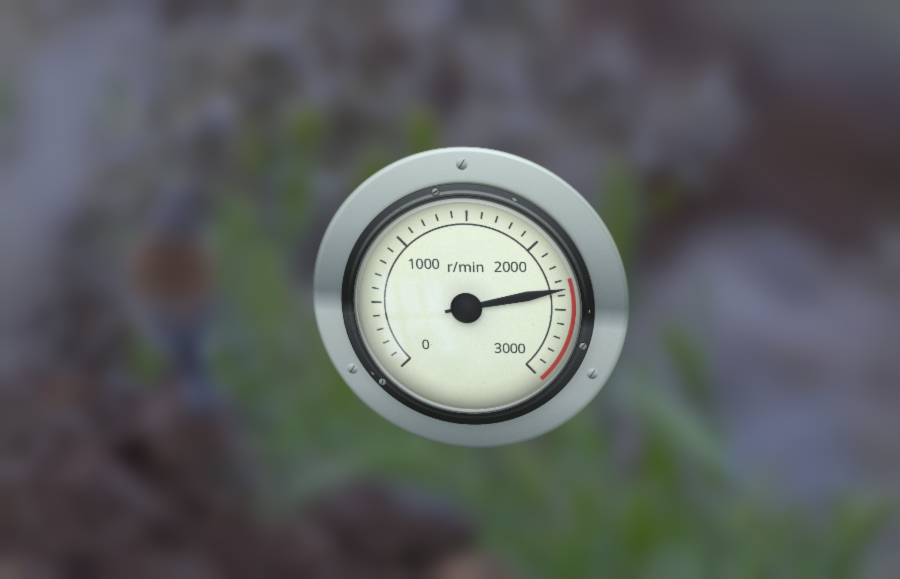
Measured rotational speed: 2350
